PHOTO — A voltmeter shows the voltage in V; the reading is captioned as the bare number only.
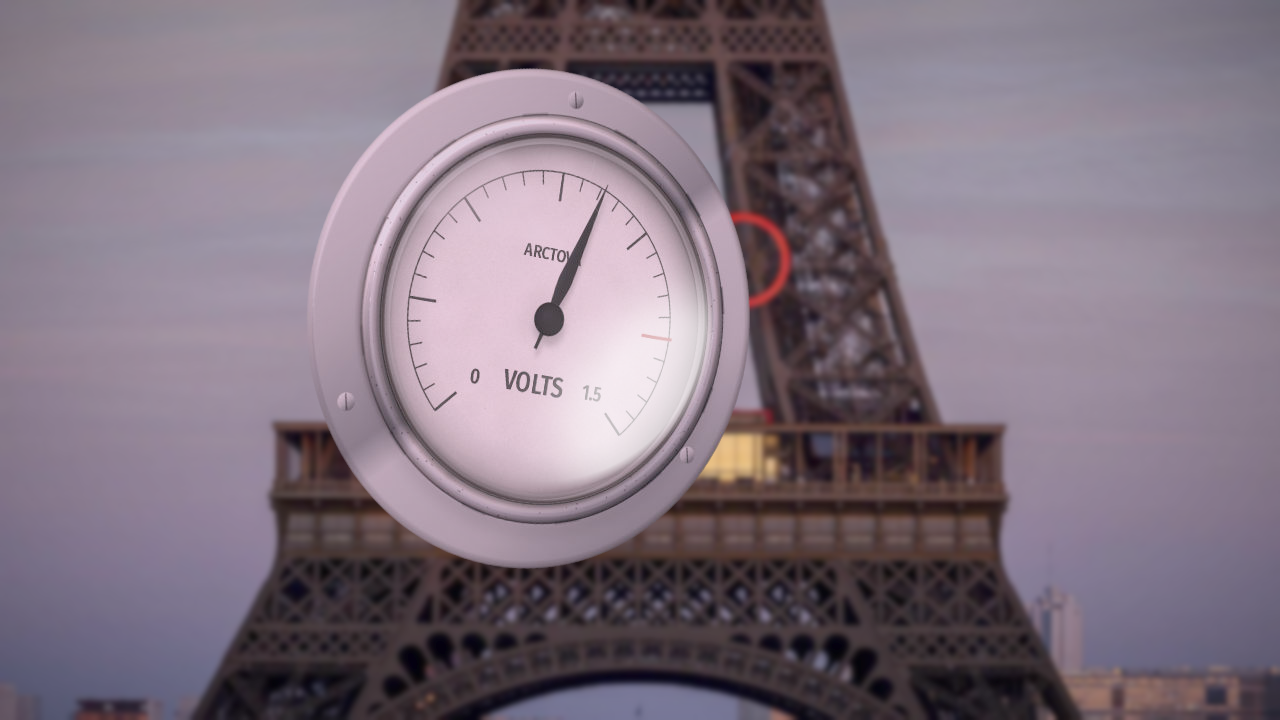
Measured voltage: 0.85
